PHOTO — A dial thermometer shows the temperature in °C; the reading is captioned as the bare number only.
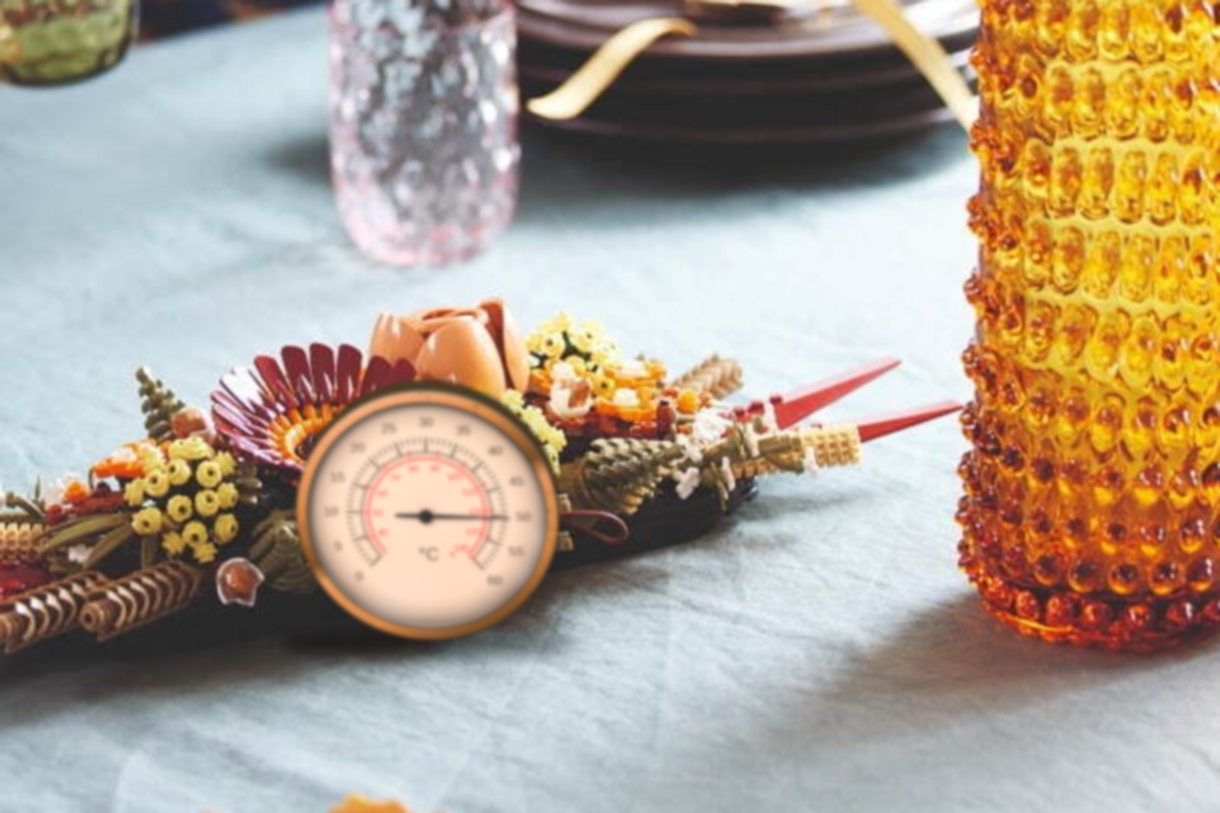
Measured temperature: 50
